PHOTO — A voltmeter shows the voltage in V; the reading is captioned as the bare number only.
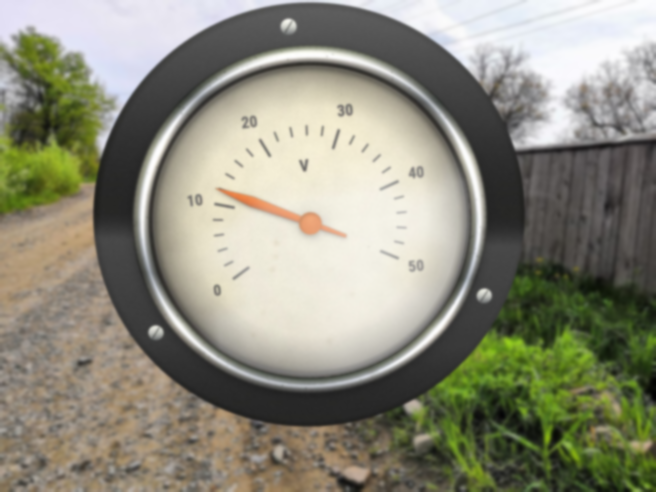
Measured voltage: 12
